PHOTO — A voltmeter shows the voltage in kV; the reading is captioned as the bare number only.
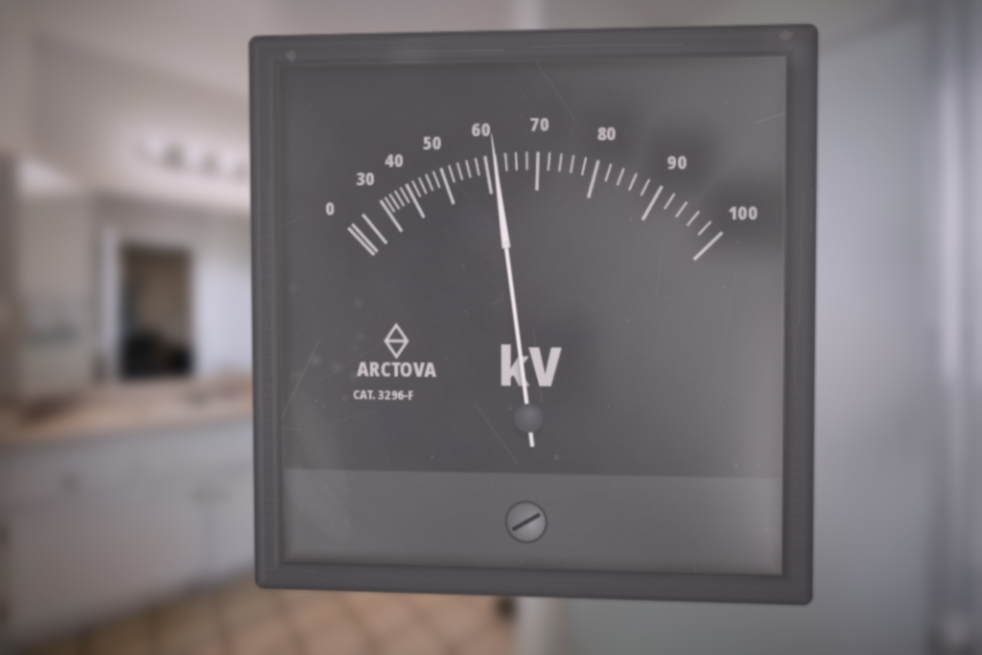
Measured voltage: 62
